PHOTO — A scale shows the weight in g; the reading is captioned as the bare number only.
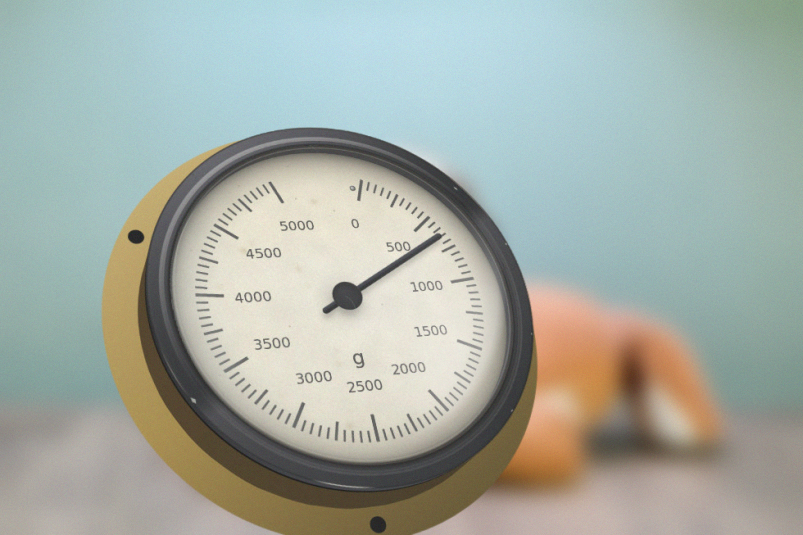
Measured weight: 650
